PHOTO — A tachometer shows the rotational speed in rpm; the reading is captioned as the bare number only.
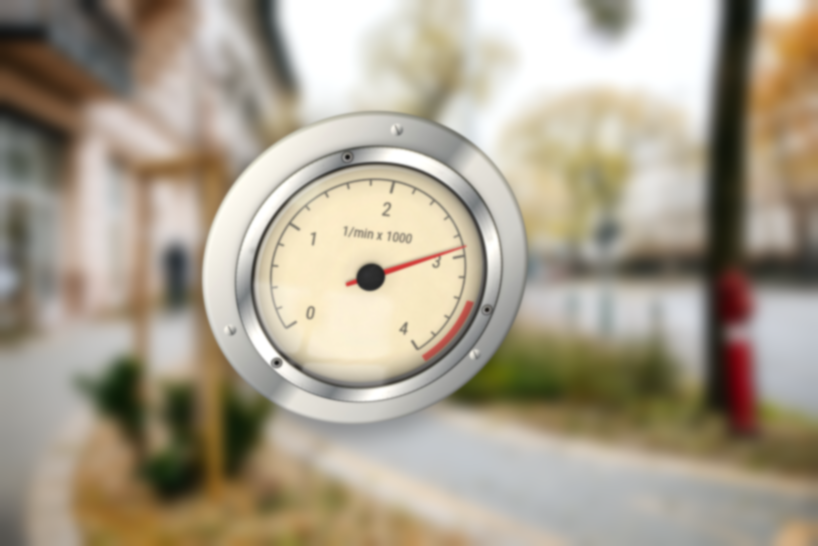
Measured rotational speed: 2900
